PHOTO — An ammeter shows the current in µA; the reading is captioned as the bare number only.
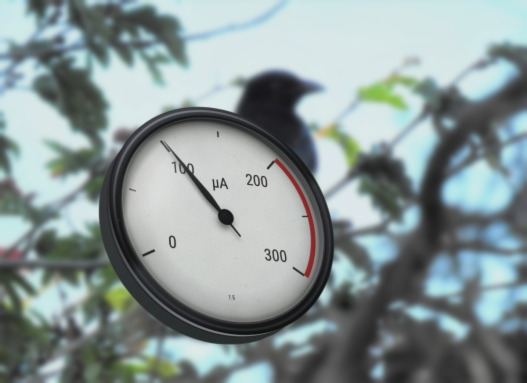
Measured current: 100
